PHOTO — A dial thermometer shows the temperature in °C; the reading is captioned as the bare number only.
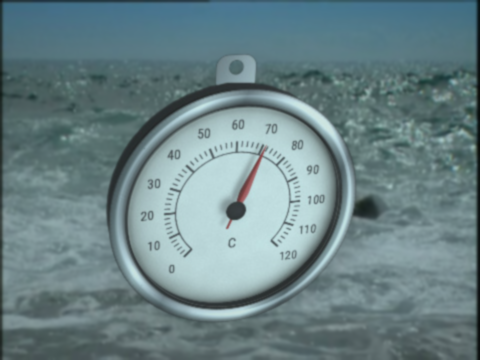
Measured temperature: 70
